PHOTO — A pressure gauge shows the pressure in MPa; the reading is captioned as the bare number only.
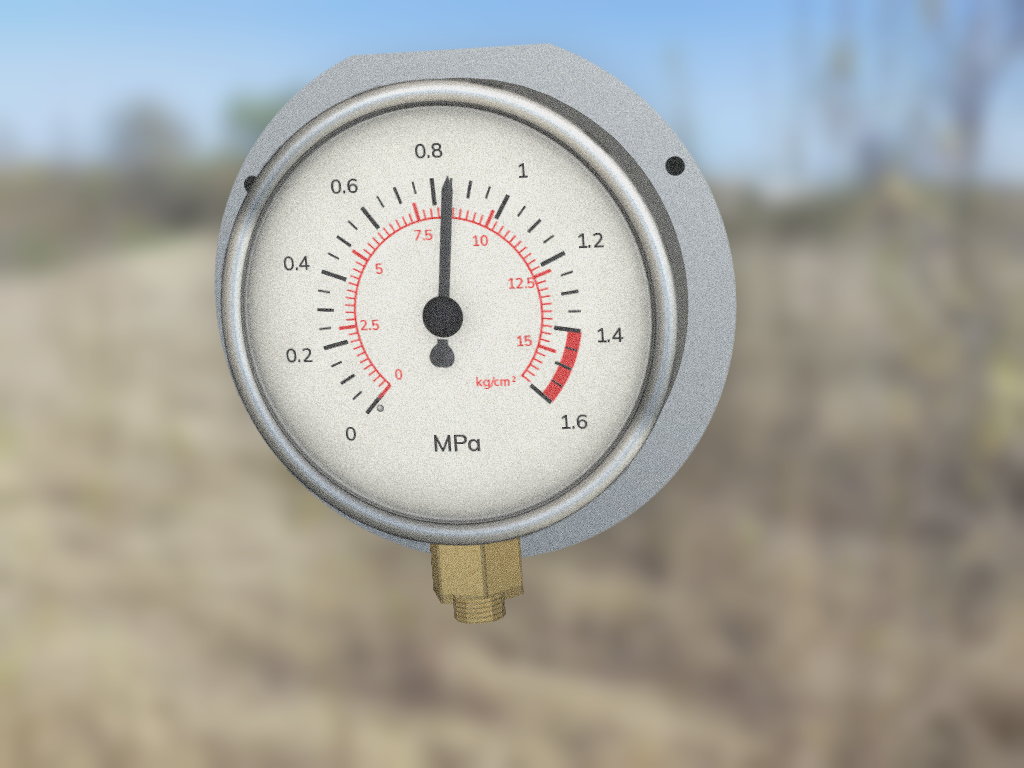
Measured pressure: 0.85
